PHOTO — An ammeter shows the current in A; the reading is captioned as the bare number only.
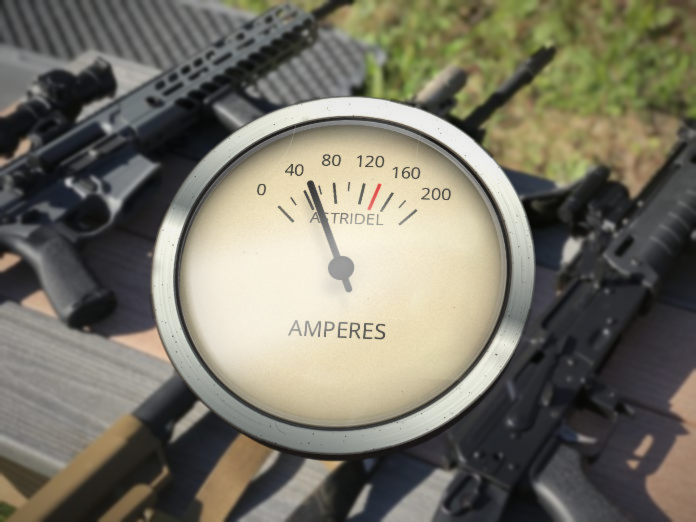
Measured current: 50
